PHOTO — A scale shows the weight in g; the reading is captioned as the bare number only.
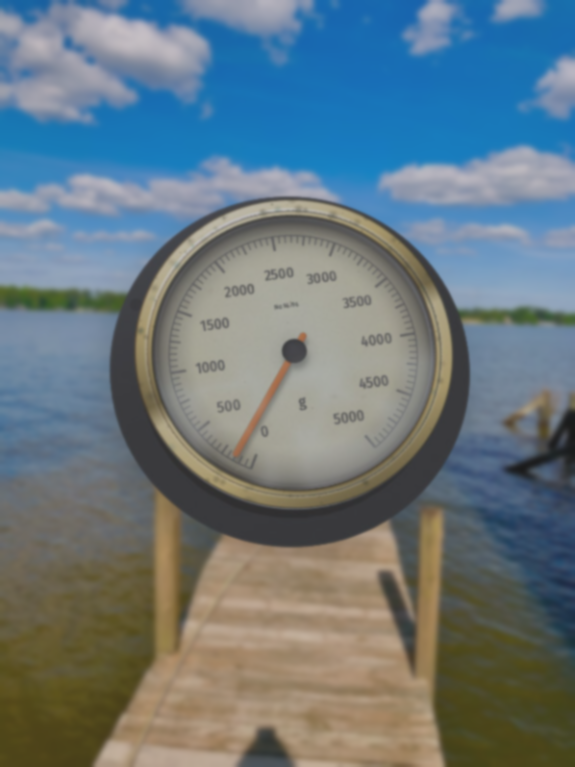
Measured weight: 150
